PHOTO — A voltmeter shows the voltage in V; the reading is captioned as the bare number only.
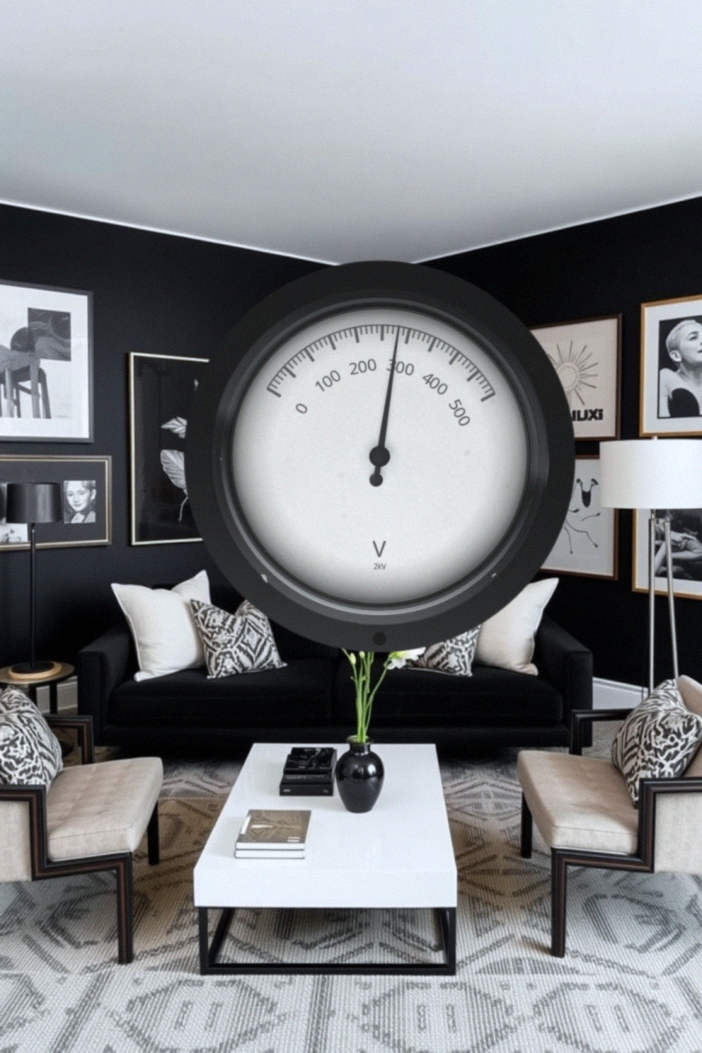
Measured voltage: 280
